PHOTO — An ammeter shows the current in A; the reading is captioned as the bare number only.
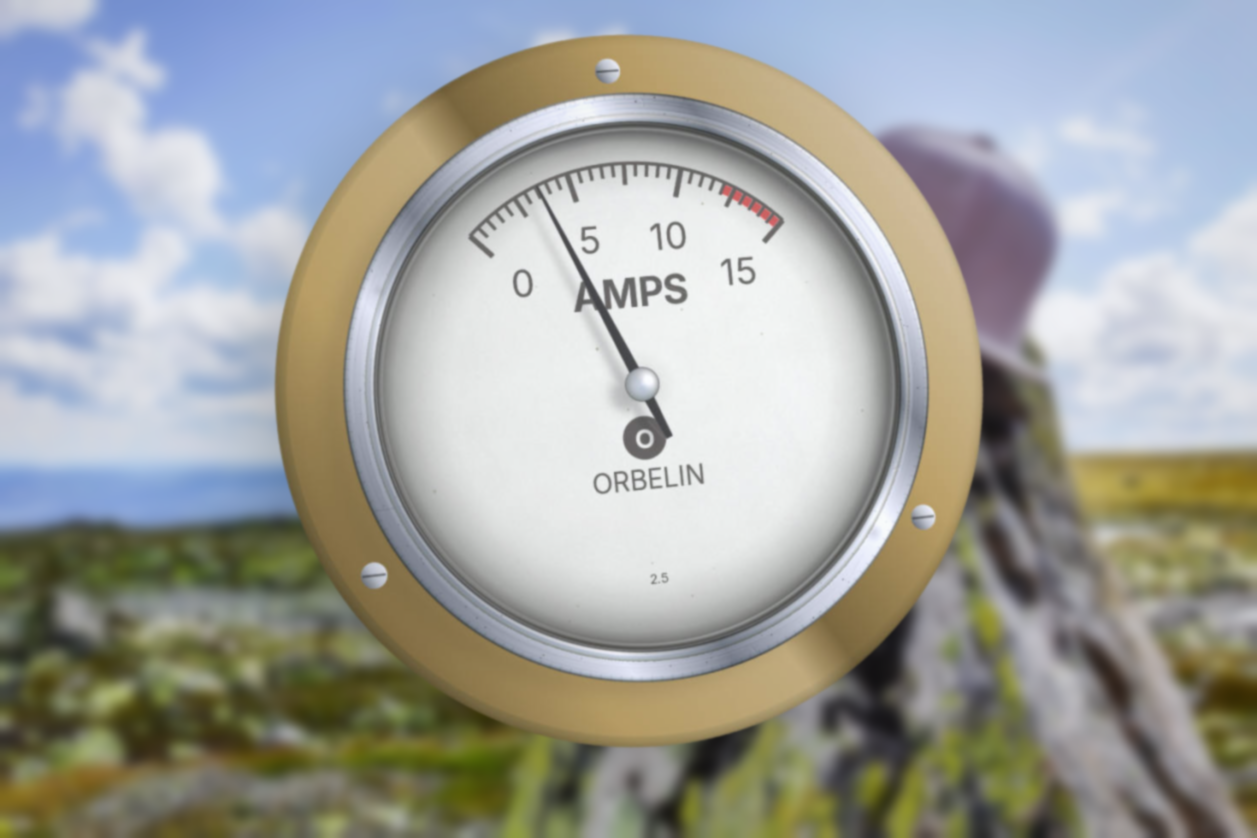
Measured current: 3.5
